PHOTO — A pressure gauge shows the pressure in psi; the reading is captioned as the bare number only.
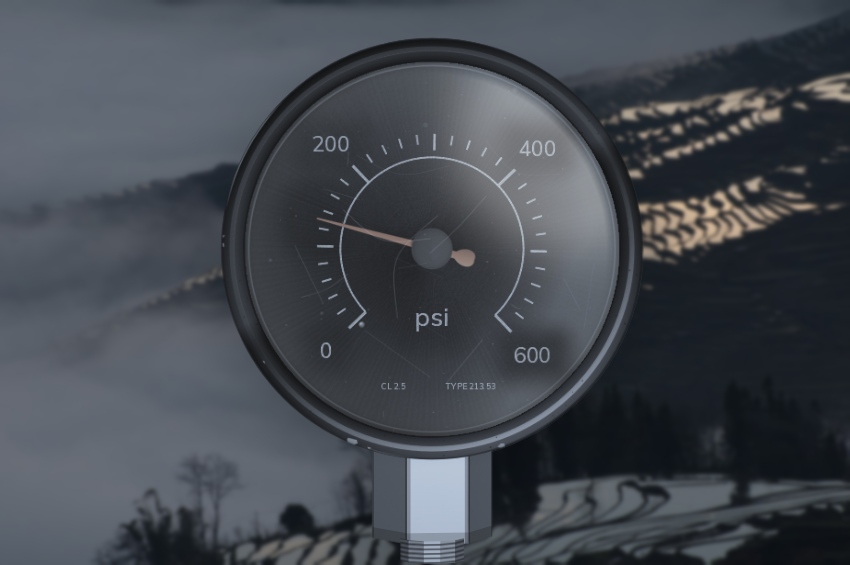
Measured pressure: 130
